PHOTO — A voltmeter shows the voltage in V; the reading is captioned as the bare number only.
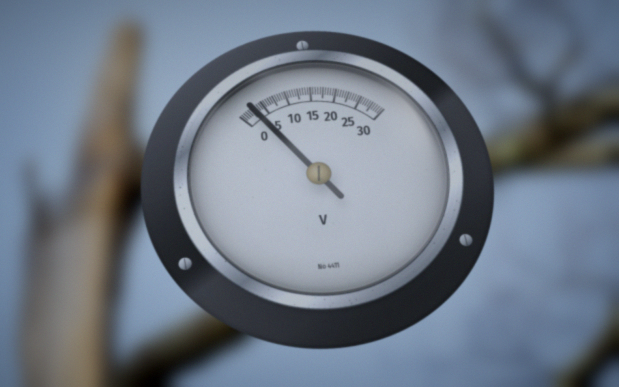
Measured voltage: 2.5
